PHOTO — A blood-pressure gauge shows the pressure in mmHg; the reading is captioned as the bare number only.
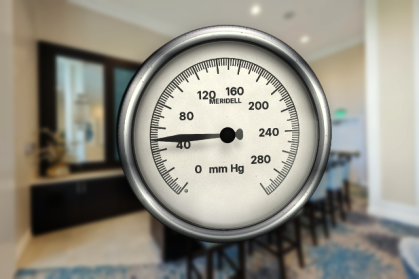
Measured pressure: 50
